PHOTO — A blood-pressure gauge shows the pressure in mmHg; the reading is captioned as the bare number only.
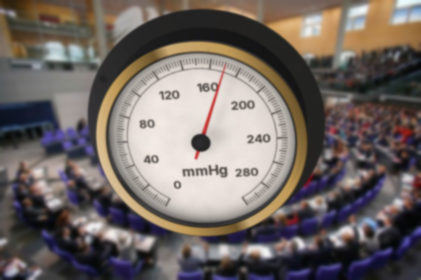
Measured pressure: 170
